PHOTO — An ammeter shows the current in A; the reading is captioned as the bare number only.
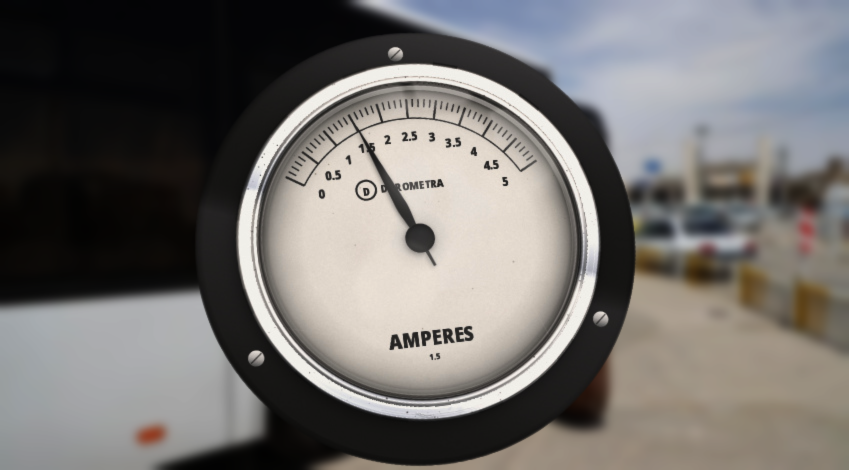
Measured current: 1.5
